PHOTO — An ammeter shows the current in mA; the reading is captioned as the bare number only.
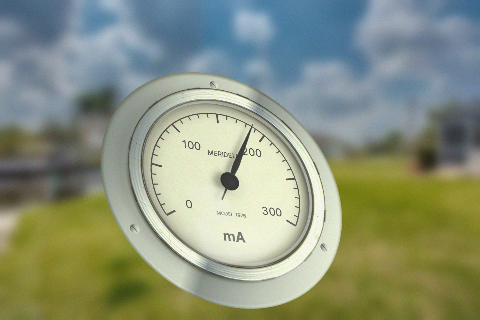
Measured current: 185
